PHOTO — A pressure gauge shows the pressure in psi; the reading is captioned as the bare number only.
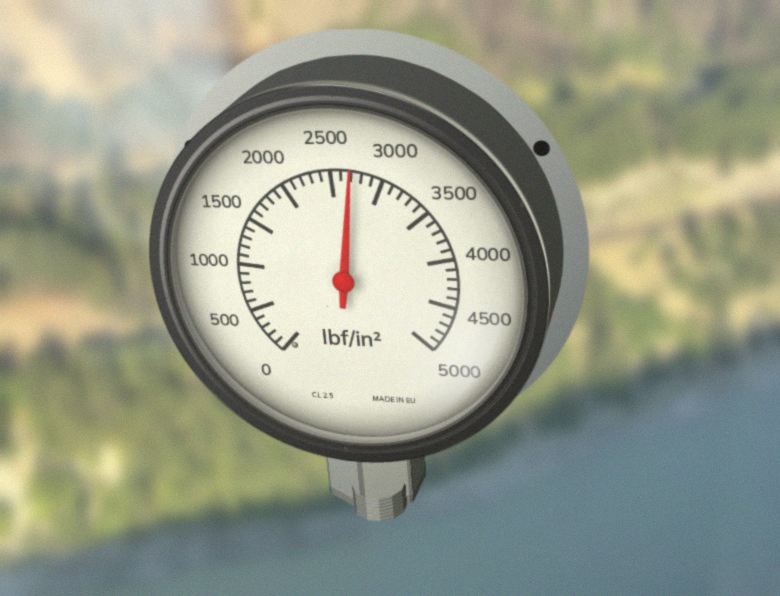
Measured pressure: 2700
